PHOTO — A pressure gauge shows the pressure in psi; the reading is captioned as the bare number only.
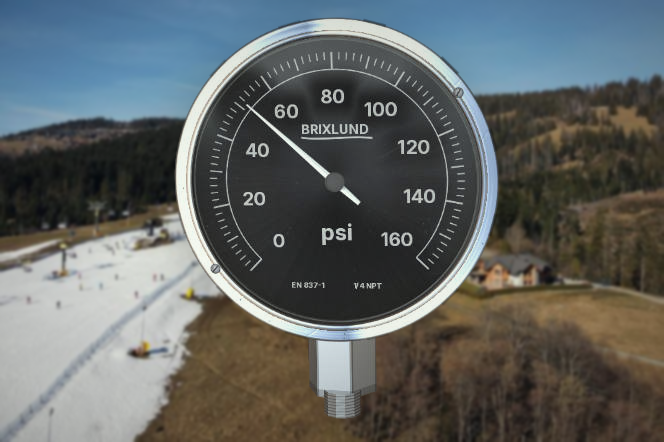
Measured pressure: 52
